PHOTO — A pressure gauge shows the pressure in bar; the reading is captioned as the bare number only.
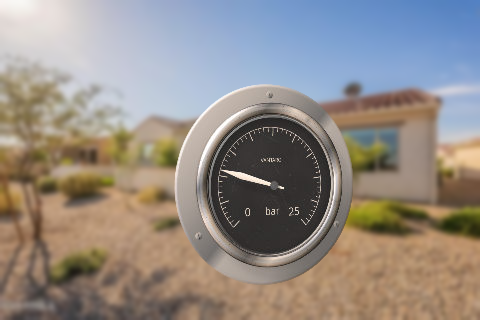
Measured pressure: 5.5
